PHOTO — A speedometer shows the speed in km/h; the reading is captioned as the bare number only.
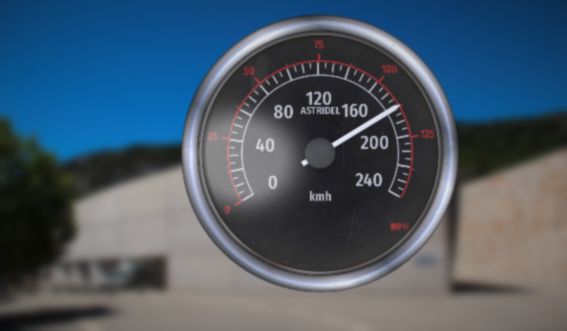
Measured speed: 180
